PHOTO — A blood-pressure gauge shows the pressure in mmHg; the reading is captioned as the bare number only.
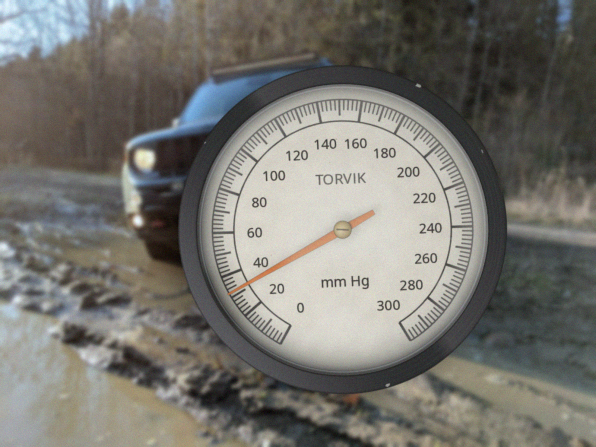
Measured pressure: 32
